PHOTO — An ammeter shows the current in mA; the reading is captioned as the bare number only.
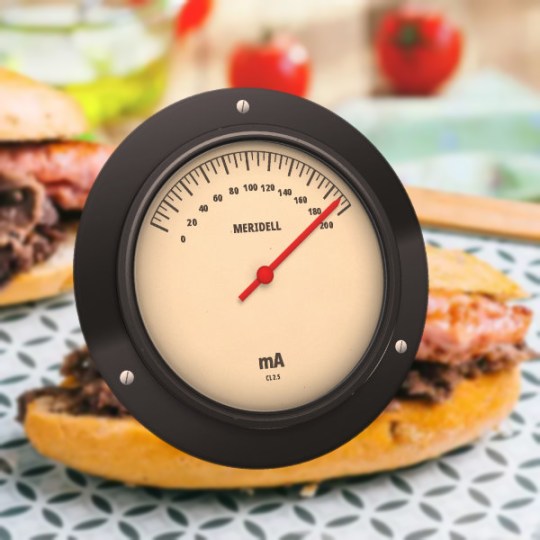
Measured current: 190
